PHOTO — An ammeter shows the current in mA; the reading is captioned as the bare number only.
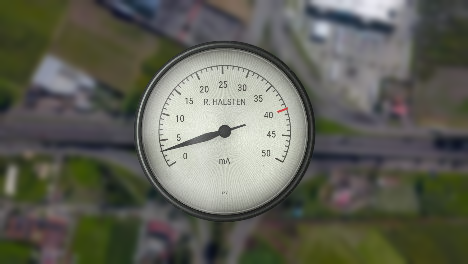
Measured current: 3
